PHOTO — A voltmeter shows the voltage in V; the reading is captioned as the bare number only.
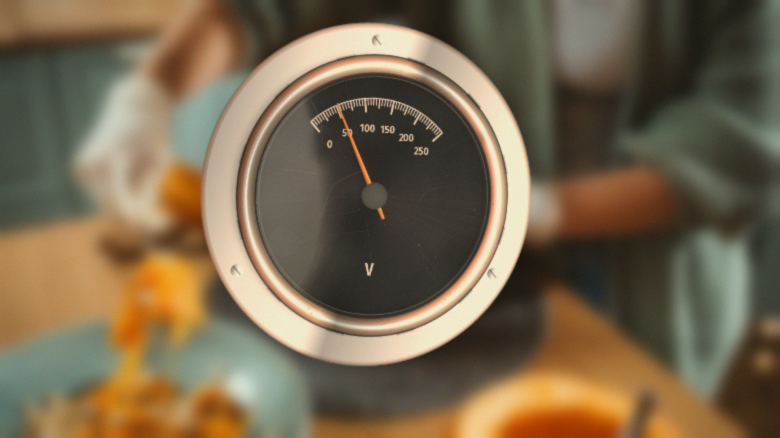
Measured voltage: 50
